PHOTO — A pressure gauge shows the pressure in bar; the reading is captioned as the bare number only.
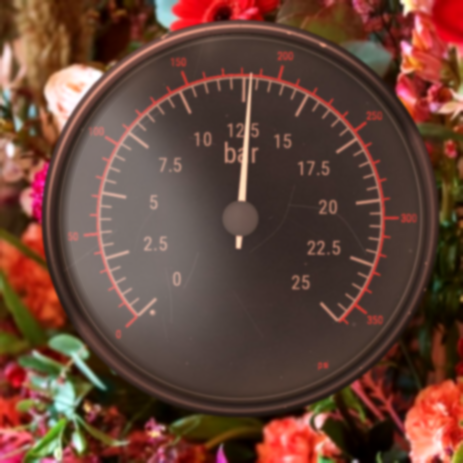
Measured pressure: 12.75
